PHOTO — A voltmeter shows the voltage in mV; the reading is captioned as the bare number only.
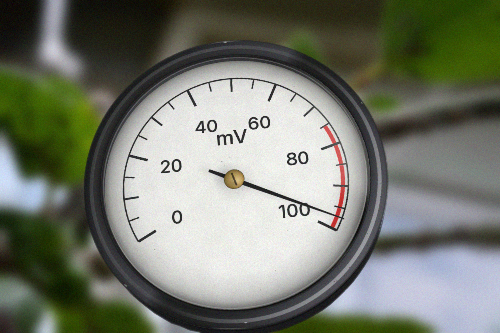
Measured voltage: 97.5
